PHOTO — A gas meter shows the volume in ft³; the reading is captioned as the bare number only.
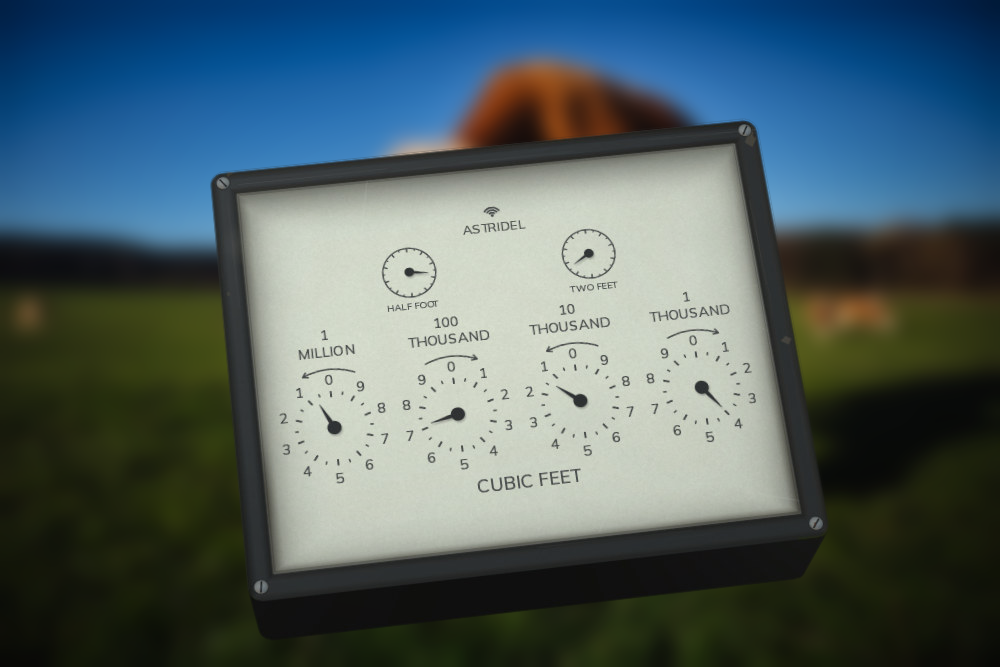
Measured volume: 71400
